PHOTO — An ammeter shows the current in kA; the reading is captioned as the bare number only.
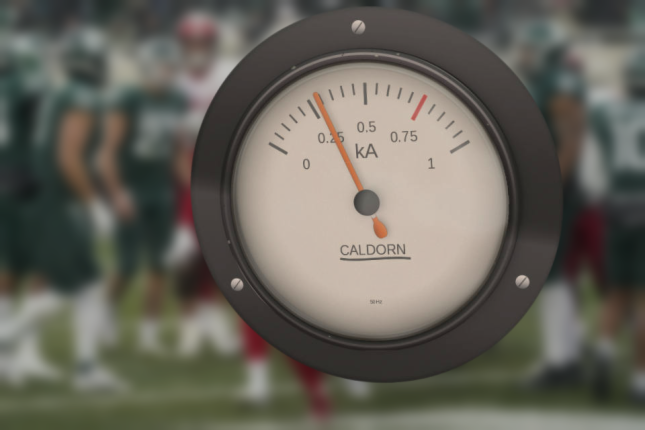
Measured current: 0.3
